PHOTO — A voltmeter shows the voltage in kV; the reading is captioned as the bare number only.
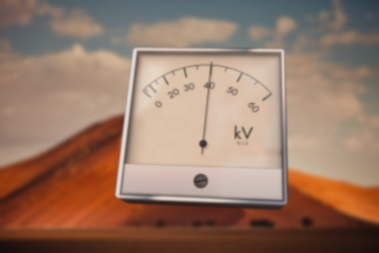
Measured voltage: 40
